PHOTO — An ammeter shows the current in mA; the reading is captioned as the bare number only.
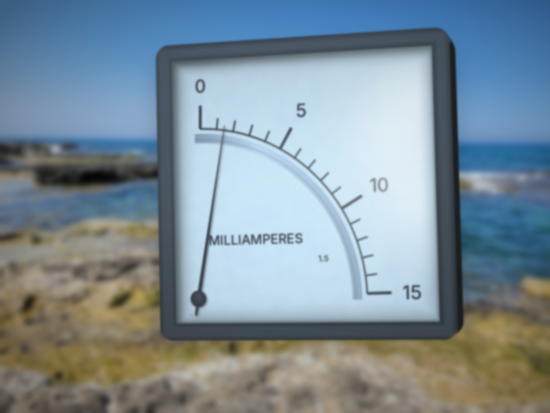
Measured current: 1.5
